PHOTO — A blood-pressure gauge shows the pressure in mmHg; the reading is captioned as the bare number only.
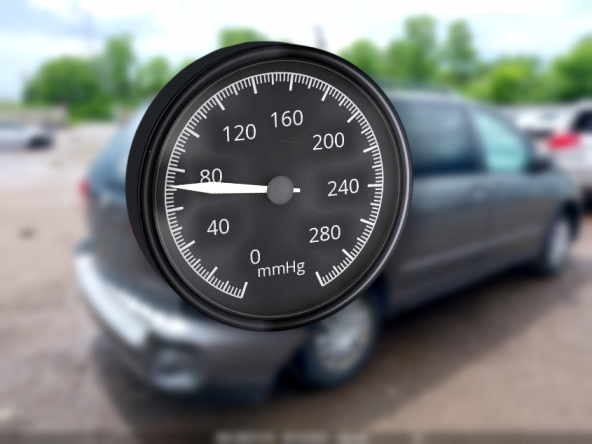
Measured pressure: 72
